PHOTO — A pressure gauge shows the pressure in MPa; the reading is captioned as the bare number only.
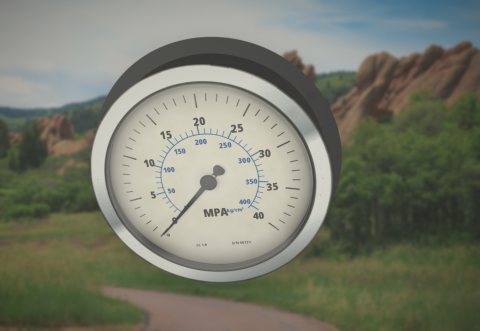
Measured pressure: 0
